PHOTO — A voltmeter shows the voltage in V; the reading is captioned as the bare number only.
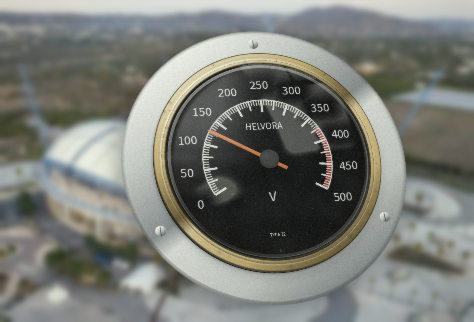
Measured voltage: 125
